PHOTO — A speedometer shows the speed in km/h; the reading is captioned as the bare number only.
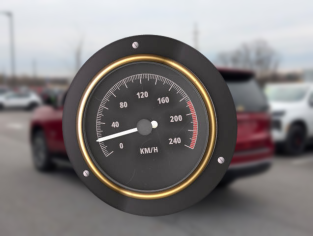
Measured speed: 20
